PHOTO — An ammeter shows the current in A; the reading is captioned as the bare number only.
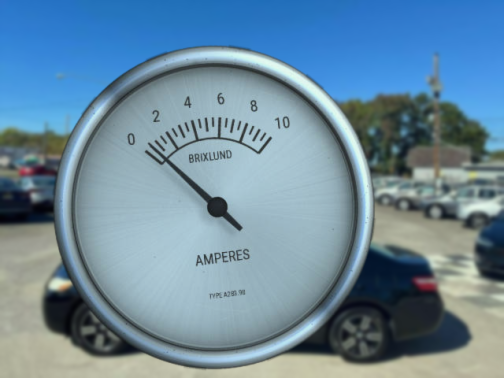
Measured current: 0.5
